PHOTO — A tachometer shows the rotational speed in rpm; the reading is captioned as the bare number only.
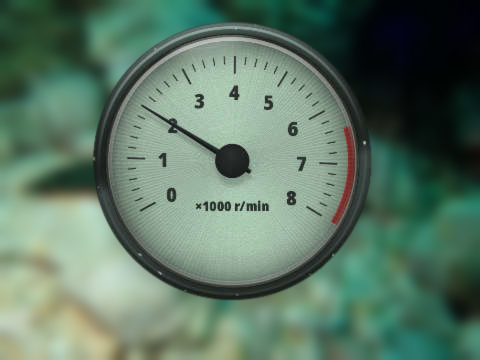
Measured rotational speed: 2000
